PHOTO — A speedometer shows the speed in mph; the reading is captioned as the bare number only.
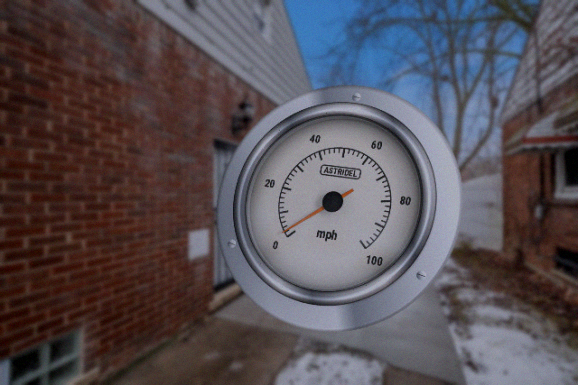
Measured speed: 2
